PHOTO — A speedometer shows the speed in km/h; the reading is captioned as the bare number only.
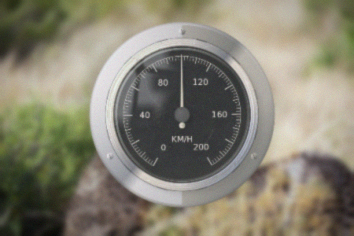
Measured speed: 100
